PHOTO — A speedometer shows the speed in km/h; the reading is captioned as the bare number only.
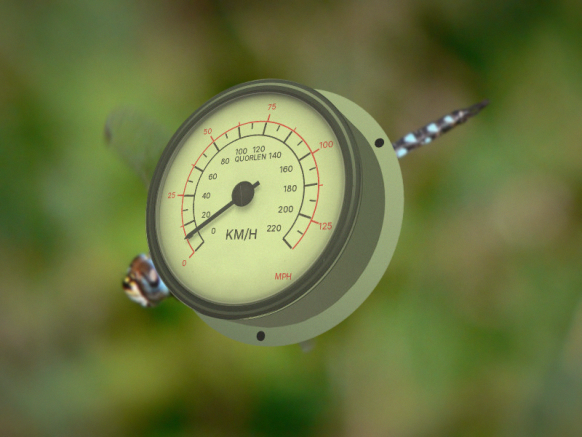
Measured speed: 10
